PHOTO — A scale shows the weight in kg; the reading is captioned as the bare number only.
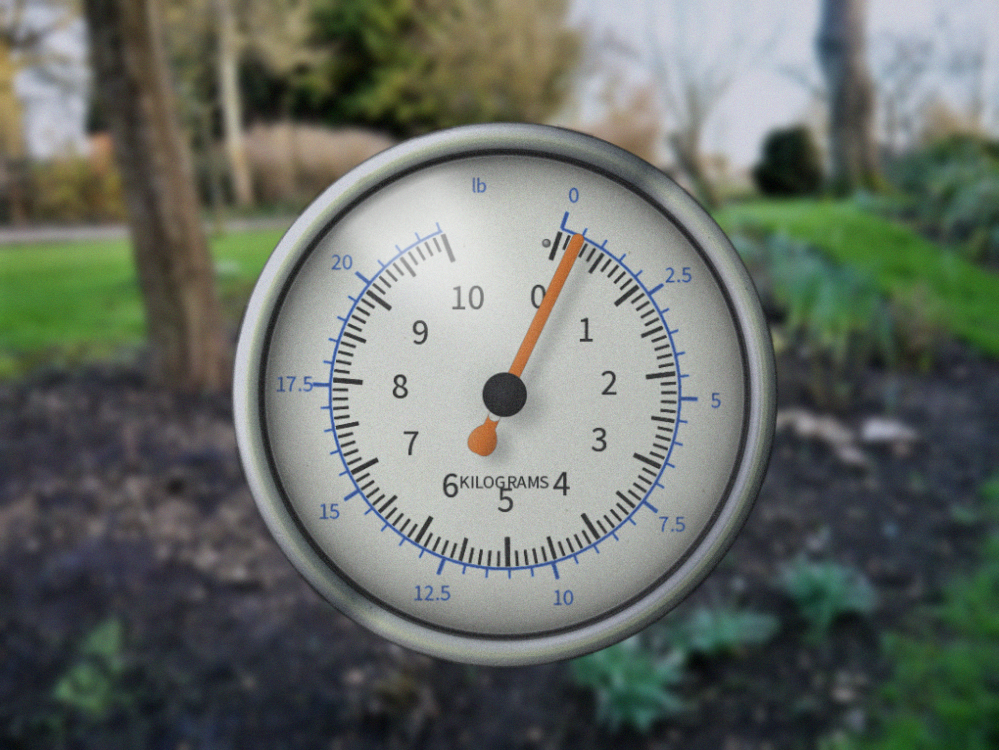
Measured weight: 0.2
